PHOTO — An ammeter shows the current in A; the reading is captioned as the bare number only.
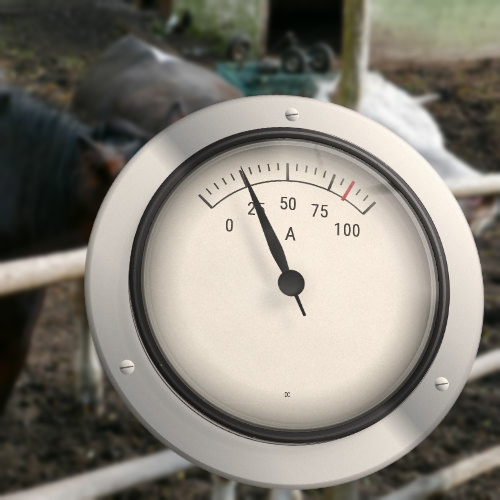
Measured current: 25
